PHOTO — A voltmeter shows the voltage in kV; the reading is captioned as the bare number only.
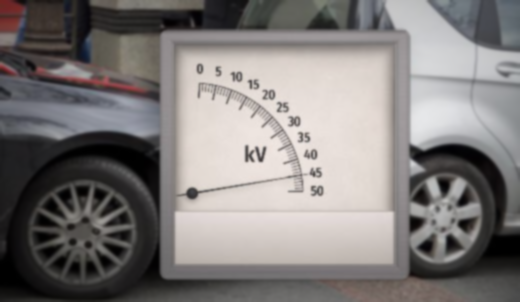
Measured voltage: 45
